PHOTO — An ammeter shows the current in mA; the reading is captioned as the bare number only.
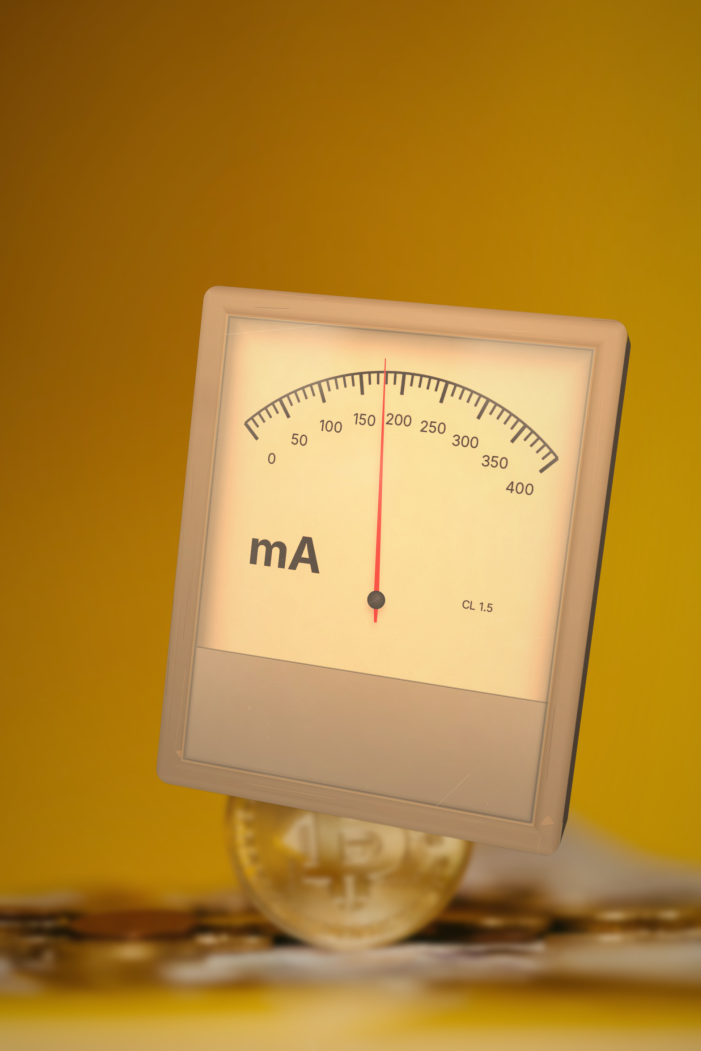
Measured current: 180
